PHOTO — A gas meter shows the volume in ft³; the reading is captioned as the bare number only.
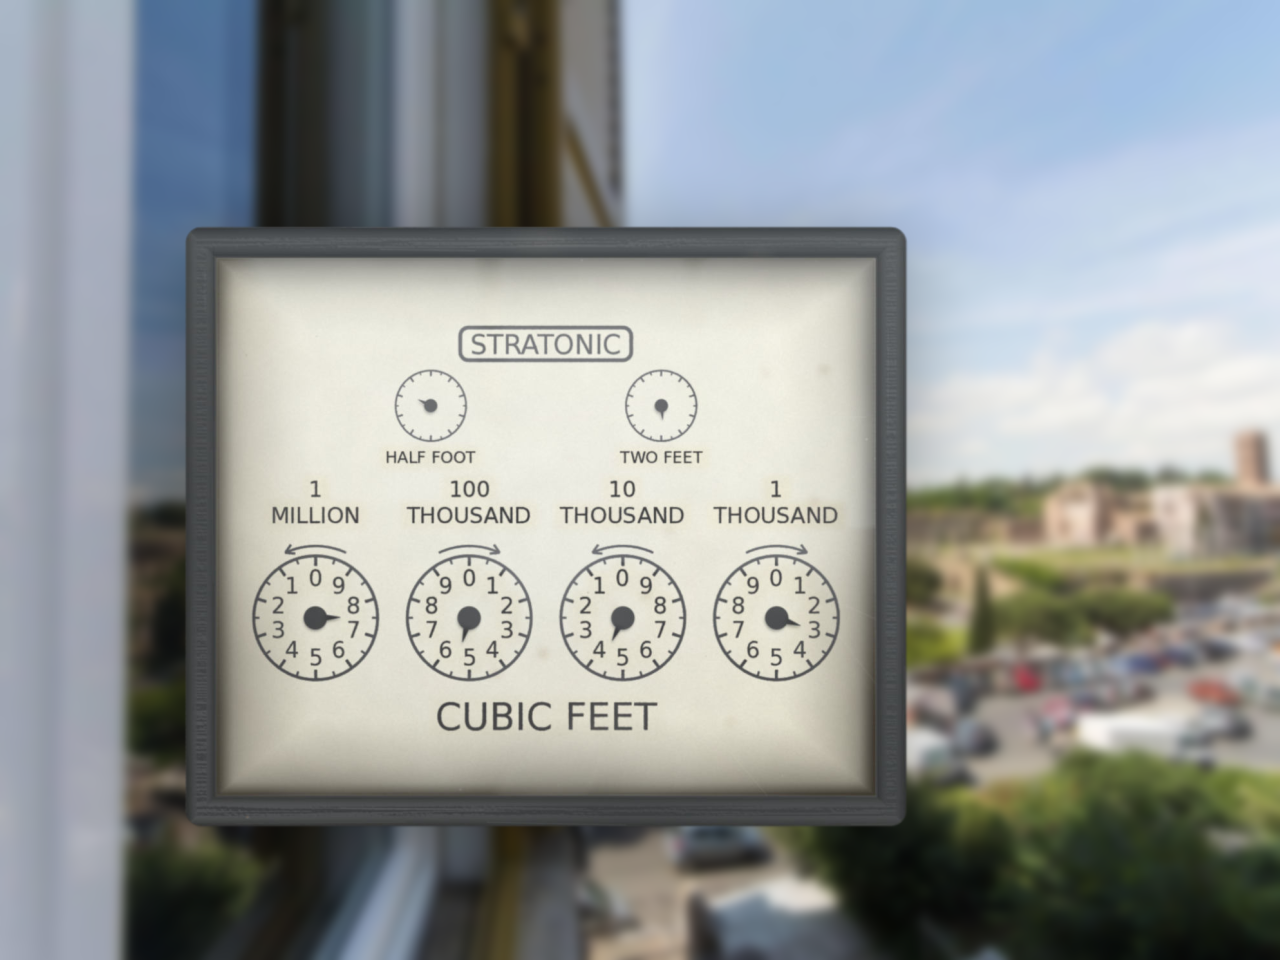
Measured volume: 754300
